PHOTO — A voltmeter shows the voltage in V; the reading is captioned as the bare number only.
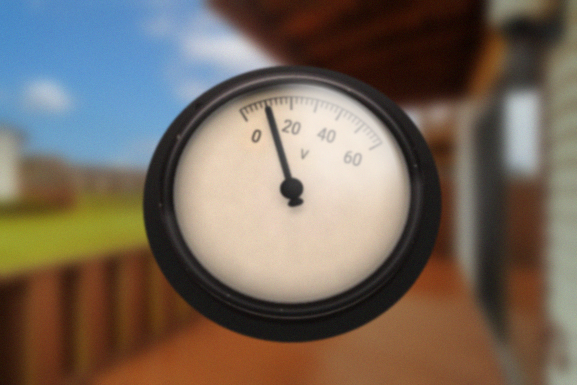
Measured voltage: 10
